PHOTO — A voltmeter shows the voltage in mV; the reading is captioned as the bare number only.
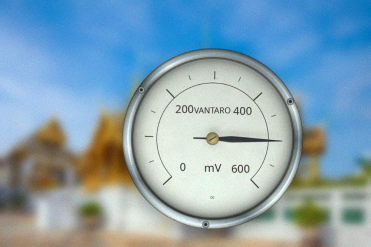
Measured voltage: 500
